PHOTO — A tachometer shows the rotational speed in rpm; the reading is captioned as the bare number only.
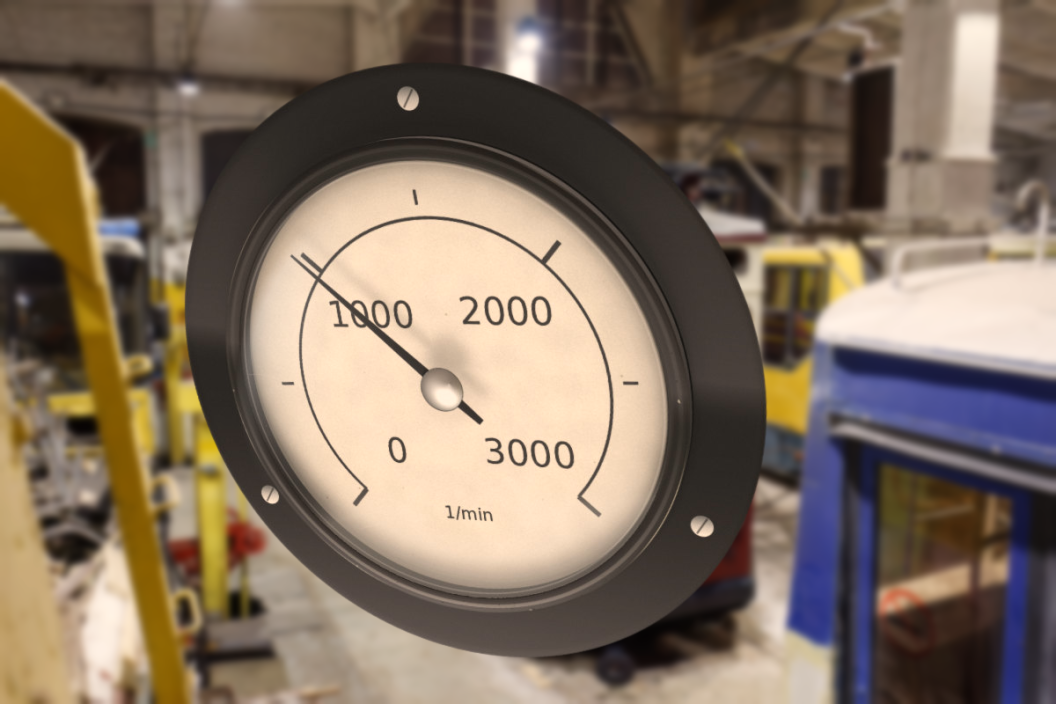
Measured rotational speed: 1000
